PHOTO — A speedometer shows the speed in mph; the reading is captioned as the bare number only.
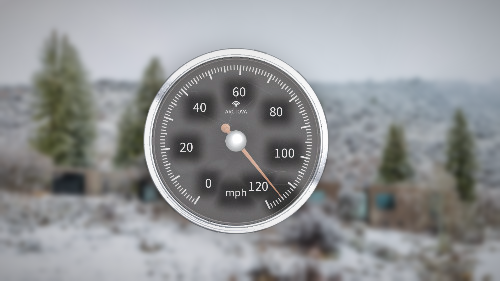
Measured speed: 115
